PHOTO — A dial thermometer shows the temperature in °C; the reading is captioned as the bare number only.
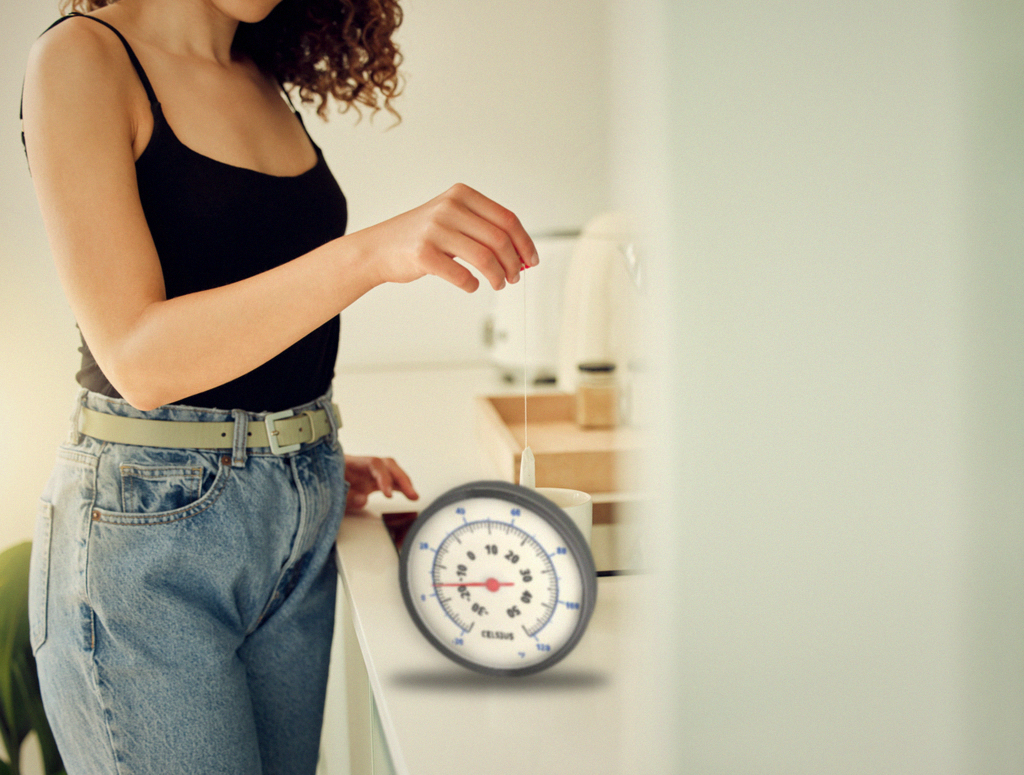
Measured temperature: -15
